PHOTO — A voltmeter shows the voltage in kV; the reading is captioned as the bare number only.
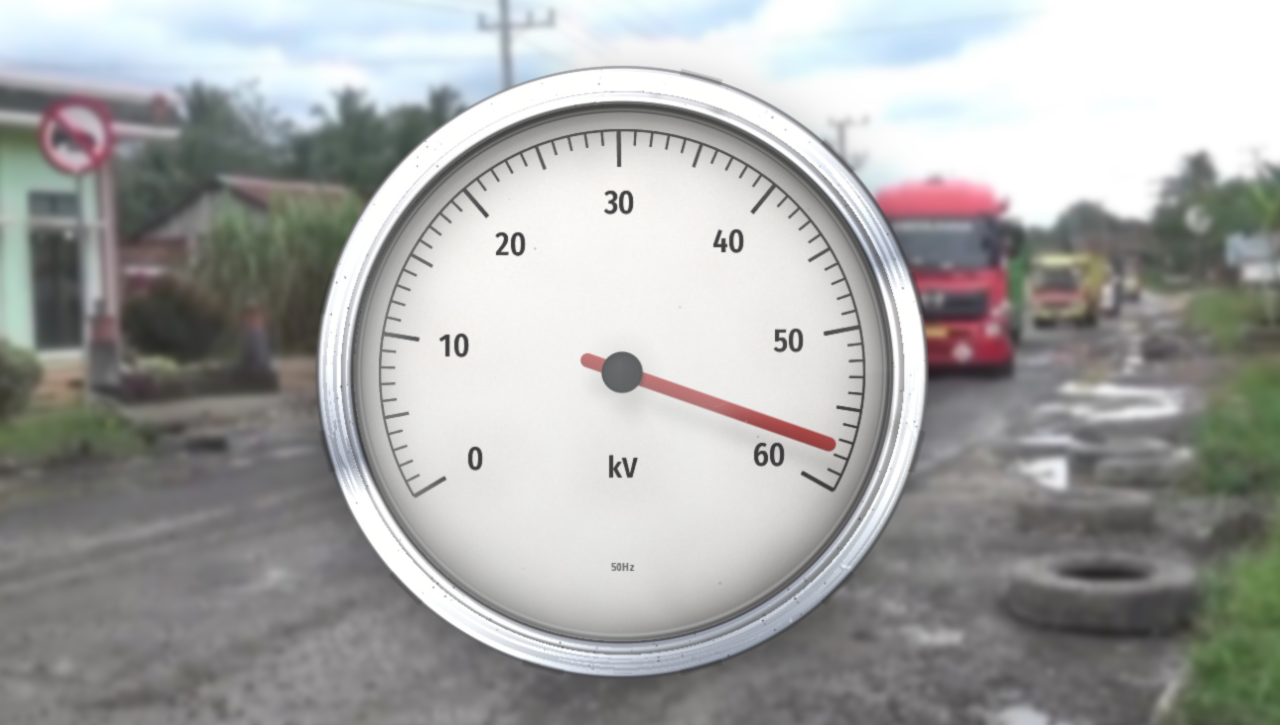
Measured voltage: 57.5
